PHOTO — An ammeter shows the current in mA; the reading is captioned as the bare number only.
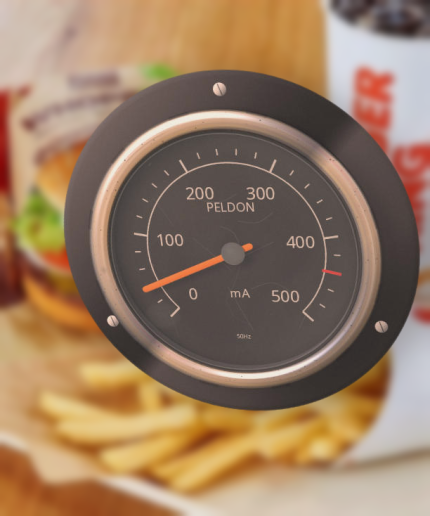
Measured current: 40
